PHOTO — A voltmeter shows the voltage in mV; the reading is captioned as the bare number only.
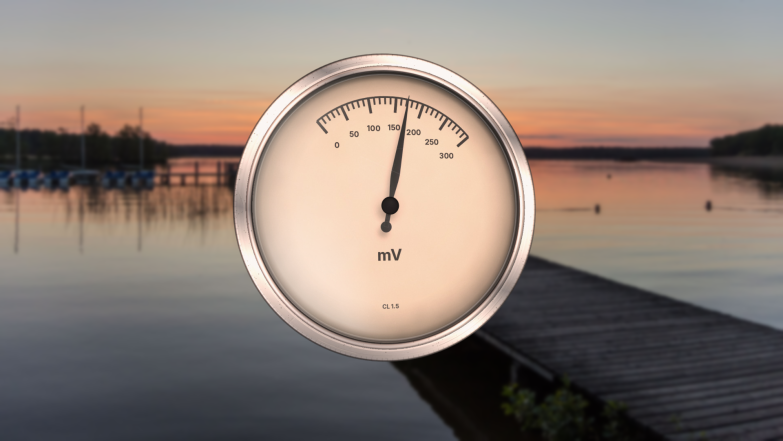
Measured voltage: 170
